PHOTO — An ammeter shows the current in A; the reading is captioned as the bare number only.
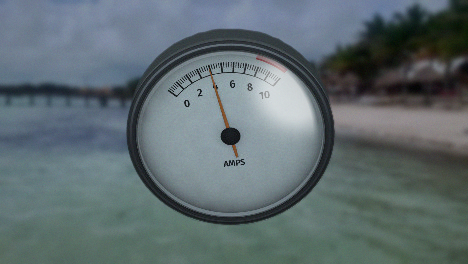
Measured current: 4
